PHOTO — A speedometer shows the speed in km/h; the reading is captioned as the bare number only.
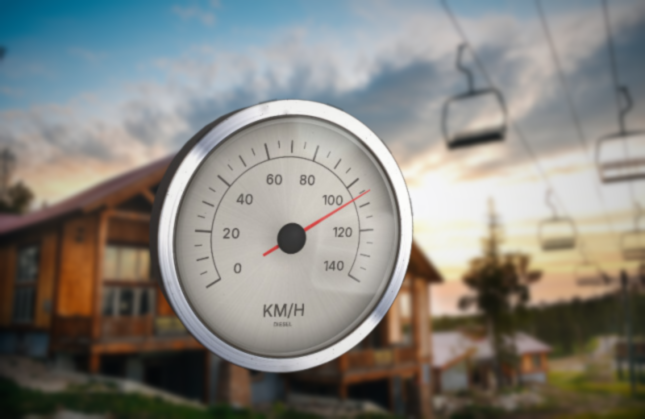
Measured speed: 105
